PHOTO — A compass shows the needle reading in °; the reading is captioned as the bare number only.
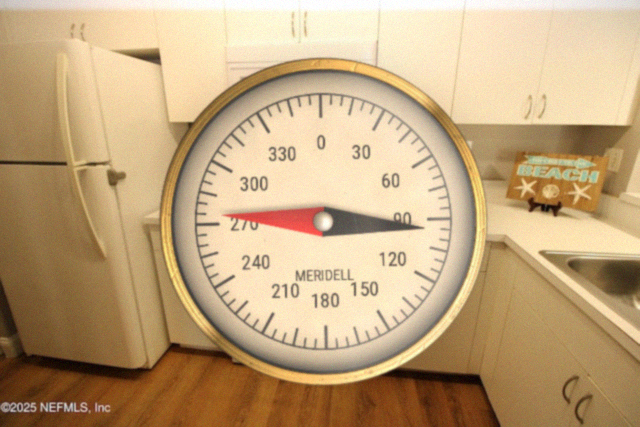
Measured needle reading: 275
